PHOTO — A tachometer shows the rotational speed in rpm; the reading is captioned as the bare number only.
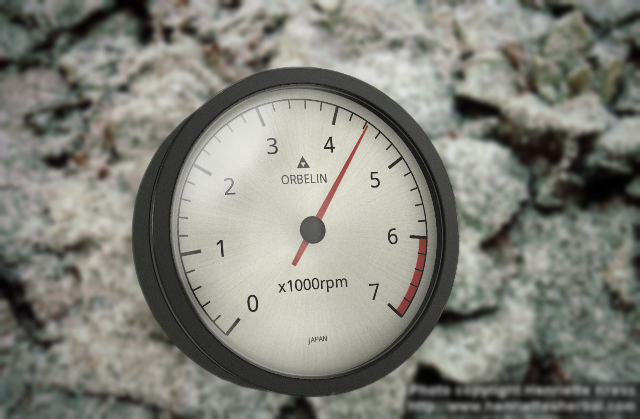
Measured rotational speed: 4400
